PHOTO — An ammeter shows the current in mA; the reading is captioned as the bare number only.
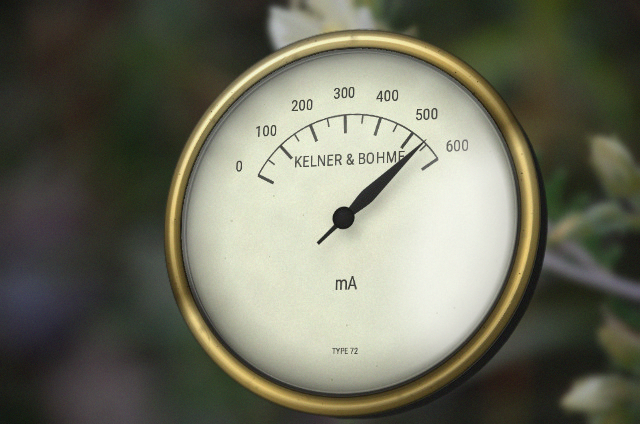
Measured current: 550
